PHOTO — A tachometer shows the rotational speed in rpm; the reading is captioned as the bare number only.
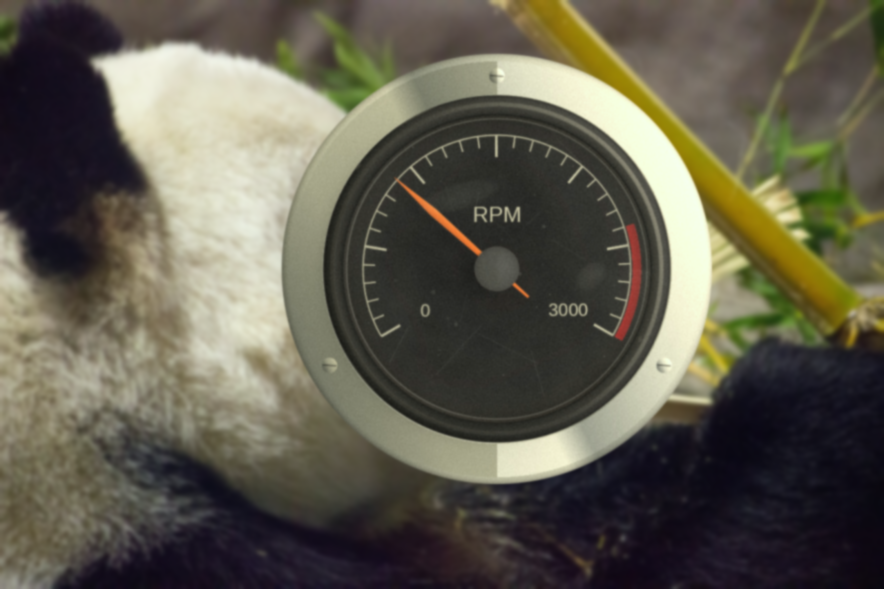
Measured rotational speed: 900
